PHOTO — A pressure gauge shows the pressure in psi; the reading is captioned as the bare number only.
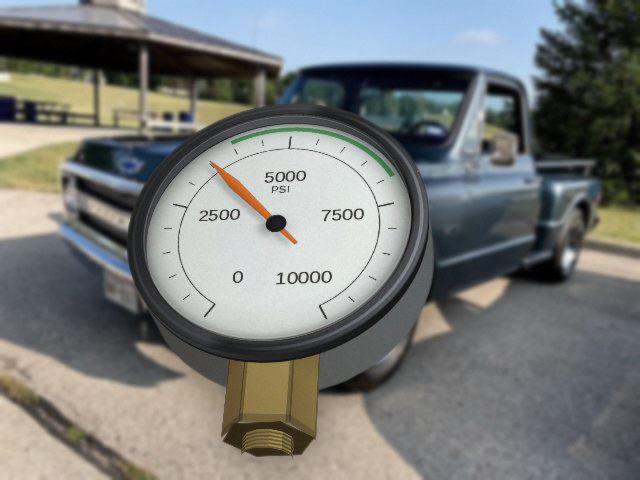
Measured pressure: 3500
